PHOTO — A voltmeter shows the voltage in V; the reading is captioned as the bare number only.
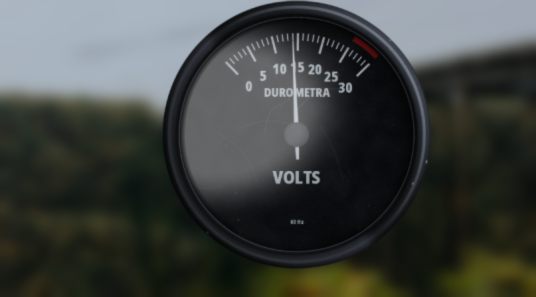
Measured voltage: 14
